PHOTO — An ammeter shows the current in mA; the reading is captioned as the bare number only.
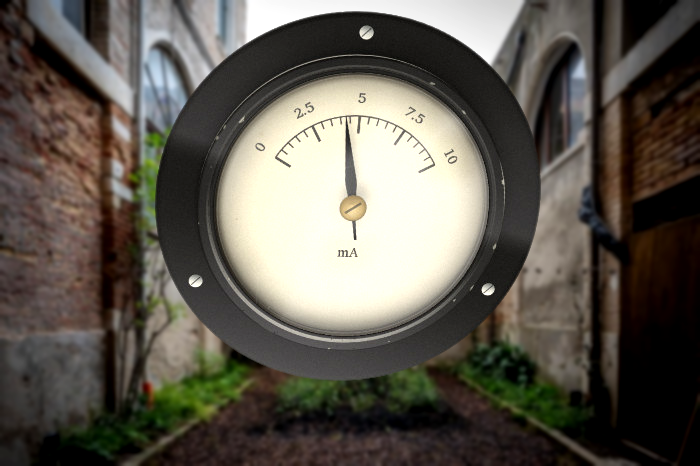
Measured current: 4.25
